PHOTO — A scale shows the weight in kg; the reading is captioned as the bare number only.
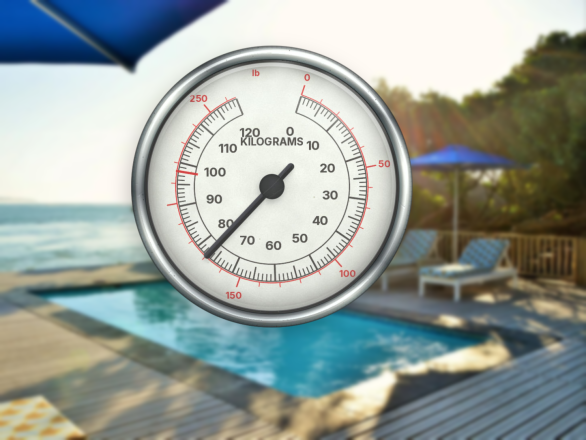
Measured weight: 77
